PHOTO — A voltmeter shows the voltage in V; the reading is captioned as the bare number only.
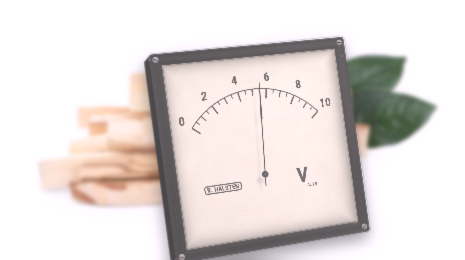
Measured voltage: 5.5
